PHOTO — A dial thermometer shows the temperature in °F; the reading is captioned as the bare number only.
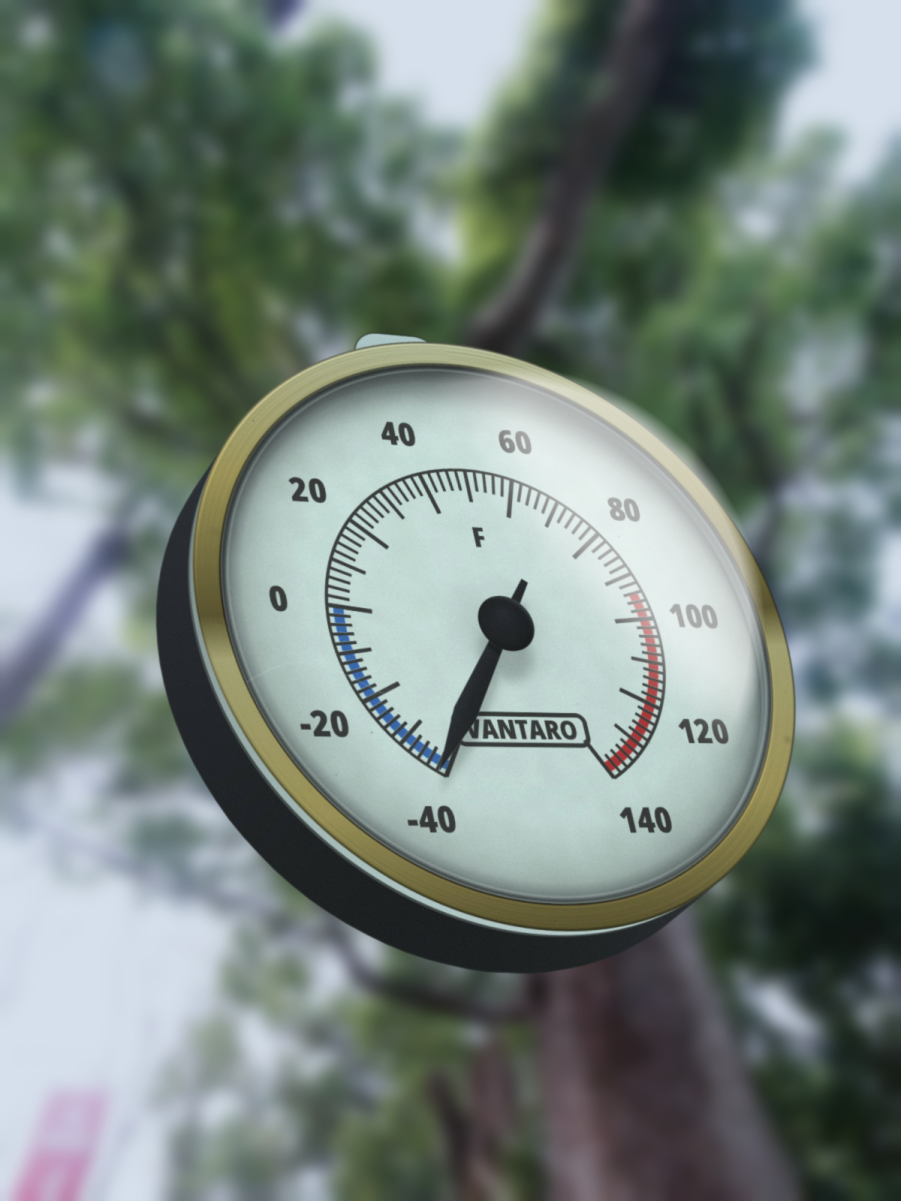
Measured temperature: -38
